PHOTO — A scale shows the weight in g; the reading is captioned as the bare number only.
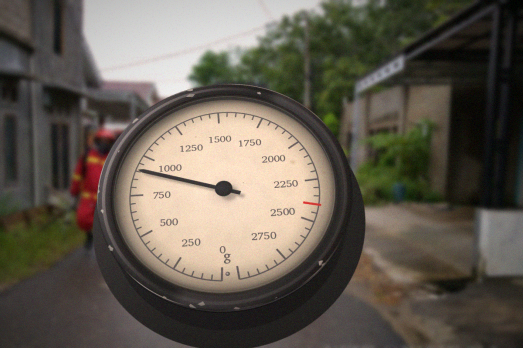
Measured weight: 900
